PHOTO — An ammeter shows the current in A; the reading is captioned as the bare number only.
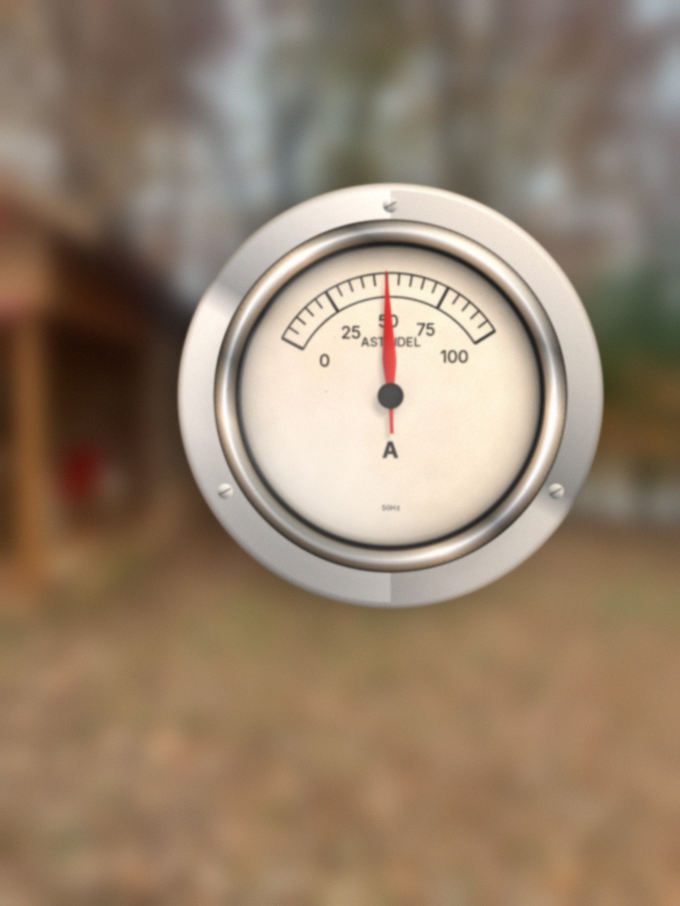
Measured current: 50
